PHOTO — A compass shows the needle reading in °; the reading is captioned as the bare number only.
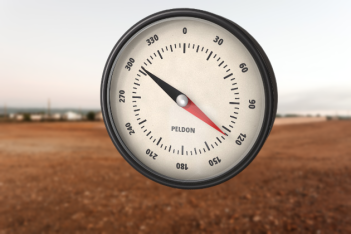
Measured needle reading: 125
